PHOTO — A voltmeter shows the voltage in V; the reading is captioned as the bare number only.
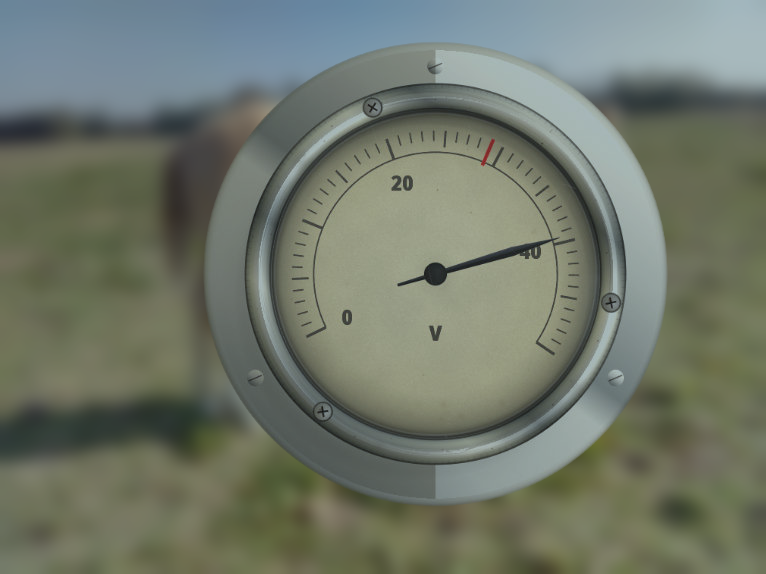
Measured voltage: 39.5
